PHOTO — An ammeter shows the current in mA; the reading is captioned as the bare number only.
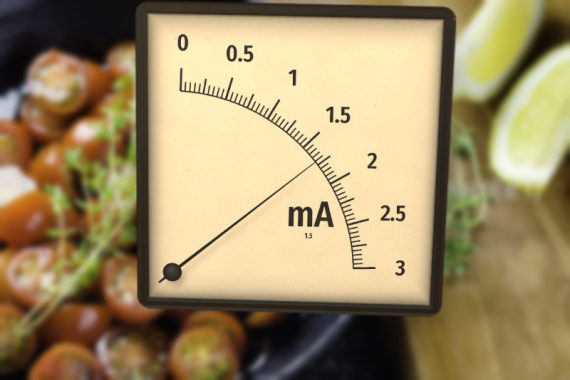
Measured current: 1.7
